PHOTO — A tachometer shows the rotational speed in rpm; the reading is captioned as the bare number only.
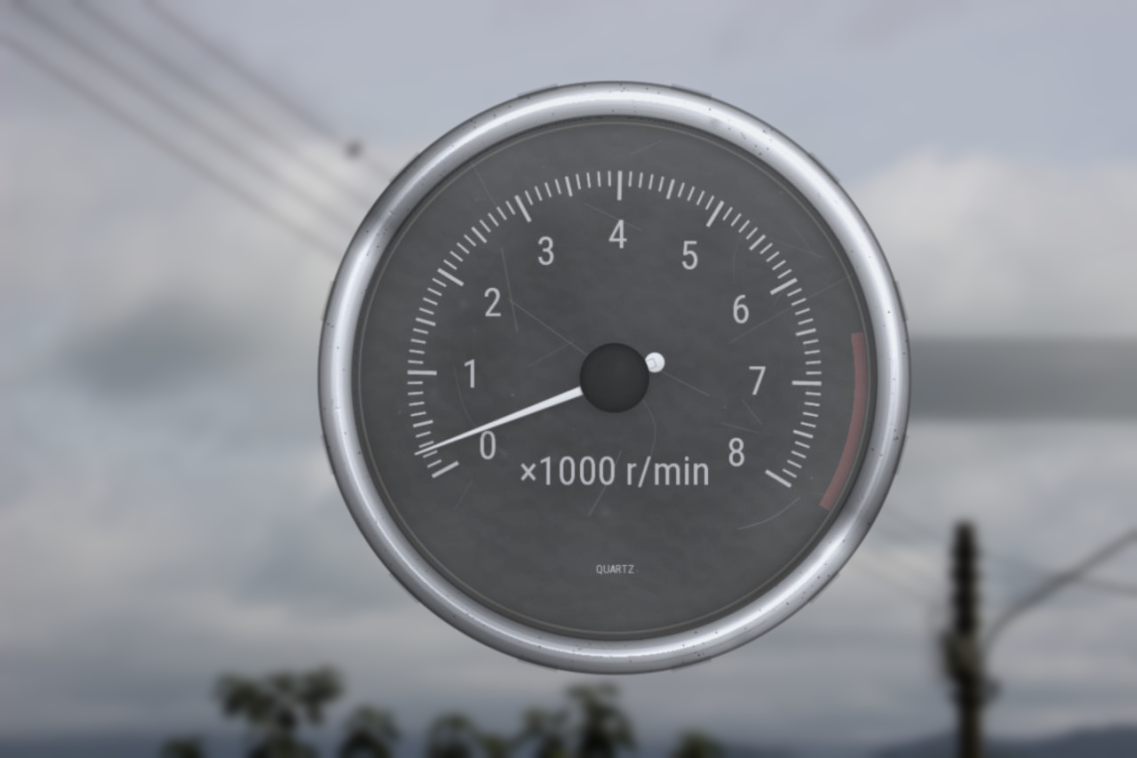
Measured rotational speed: 250
